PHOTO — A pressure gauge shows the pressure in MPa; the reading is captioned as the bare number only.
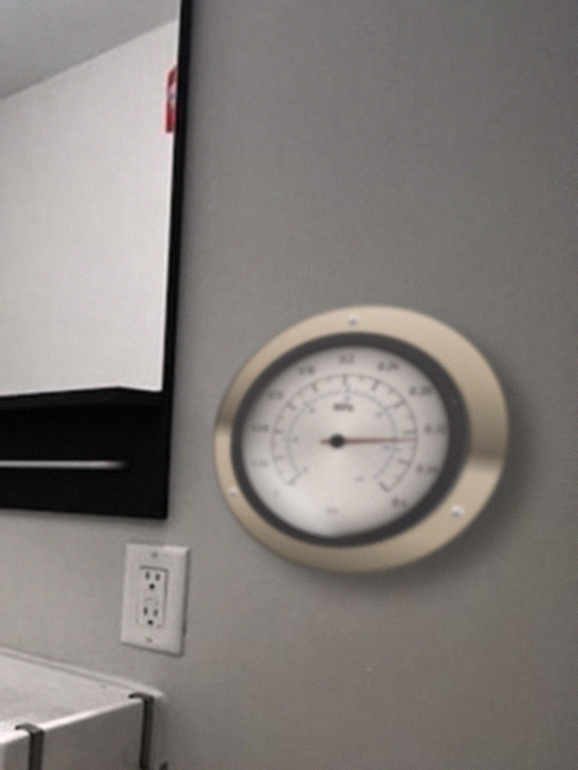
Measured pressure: 0.33
